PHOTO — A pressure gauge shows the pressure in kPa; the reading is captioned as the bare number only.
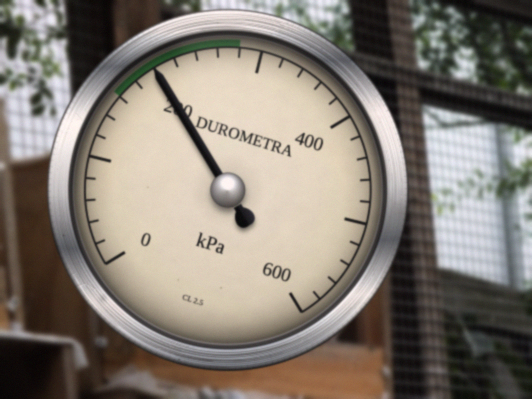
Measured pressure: 200
